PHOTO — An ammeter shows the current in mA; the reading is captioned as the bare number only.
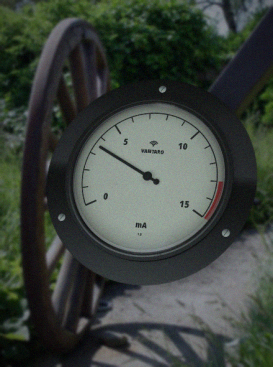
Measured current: 3.5
